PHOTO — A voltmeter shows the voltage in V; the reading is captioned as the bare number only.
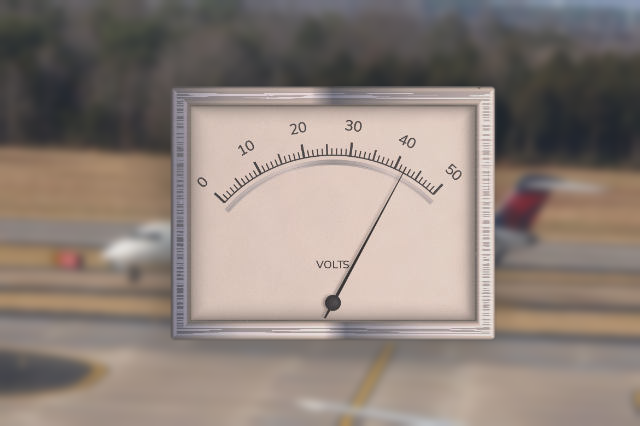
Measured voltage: 42
